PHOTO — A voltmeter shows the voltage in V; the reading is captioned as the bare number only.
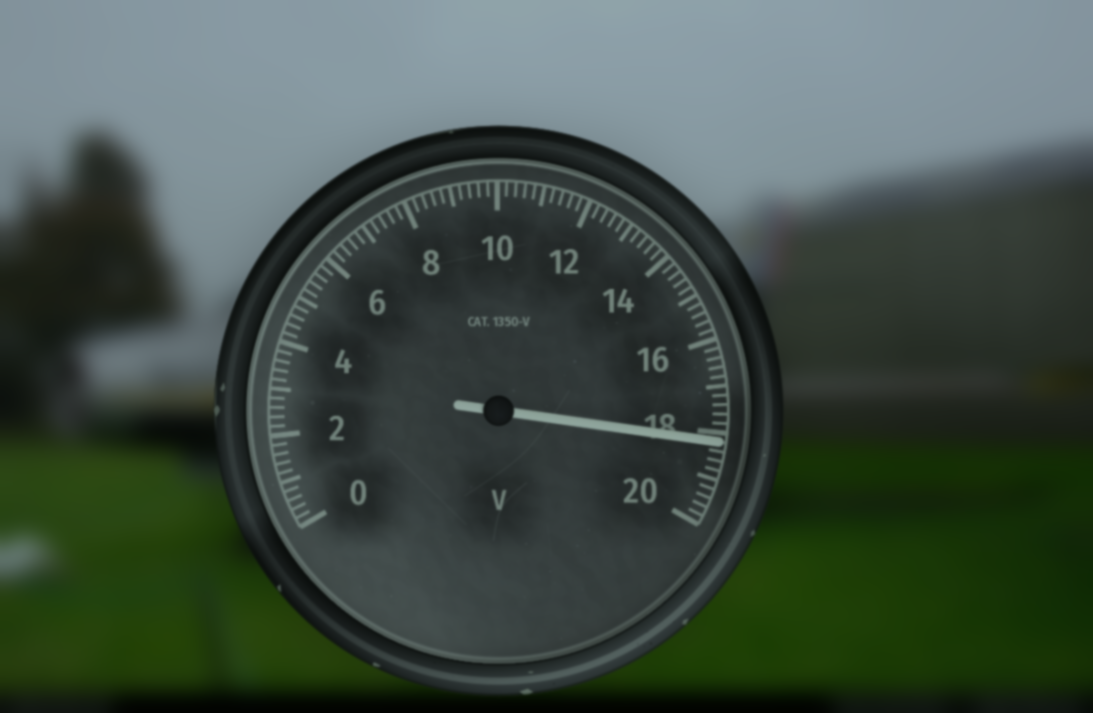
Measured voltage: 18.2
